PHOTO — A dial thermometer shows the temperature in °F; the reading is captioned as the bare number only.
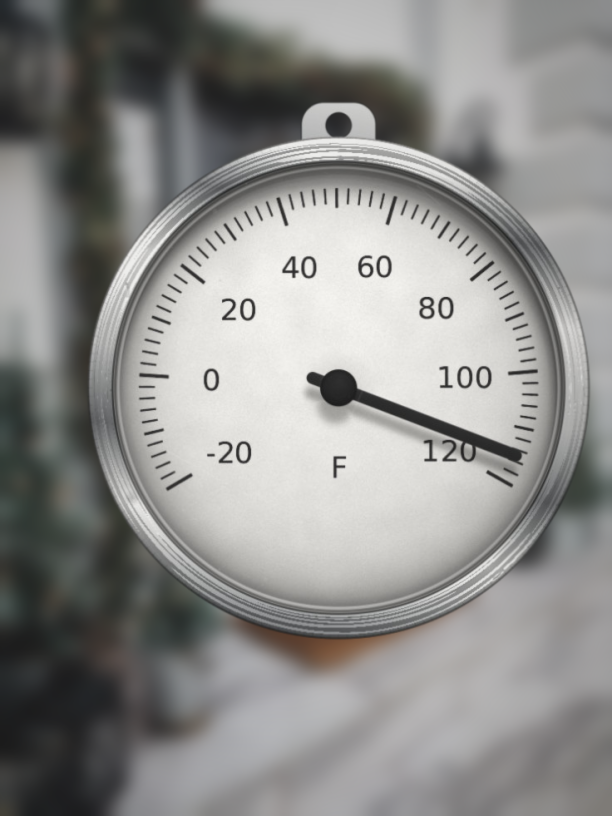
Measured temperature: 115
